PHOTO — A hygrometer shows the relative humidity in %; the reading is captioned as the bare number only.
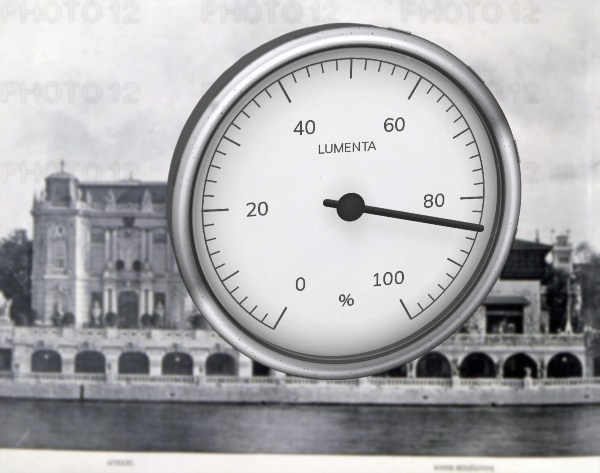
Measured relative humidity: 84
